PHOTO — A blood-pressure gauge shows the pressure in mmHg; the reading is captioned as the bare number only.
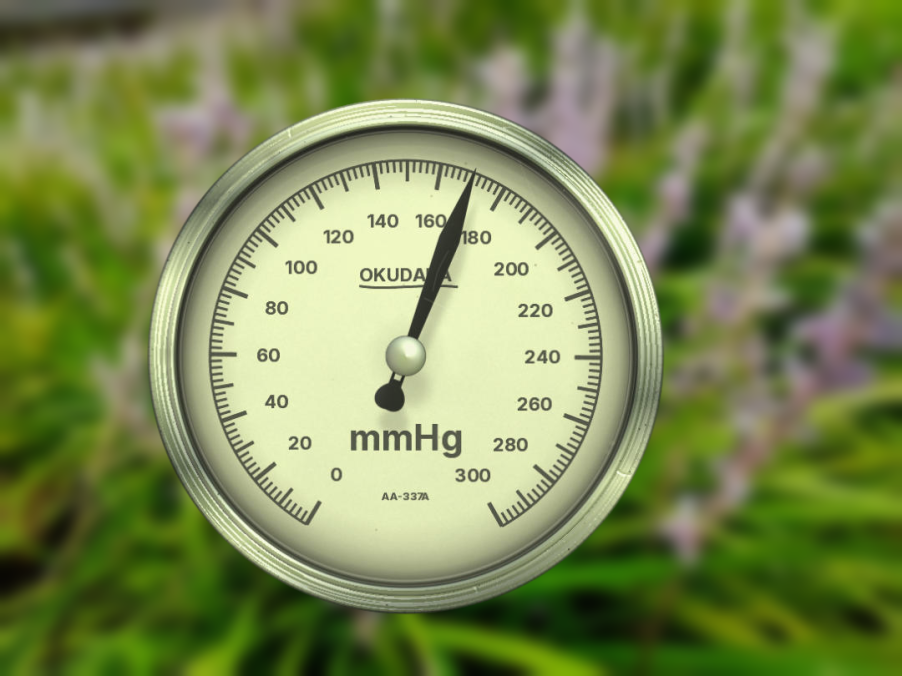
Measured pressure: 170
